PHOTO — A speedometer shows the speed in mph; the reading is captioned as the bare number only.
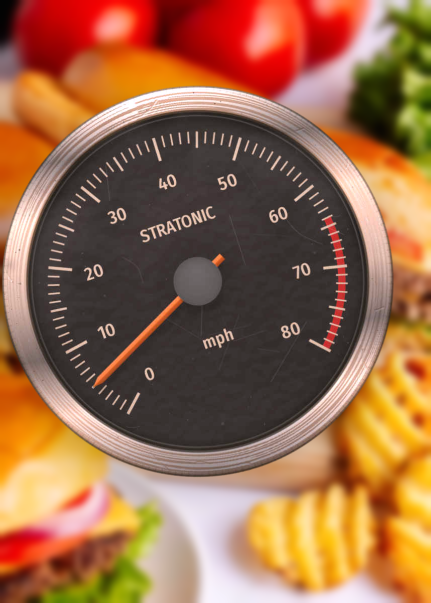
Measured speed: 5
